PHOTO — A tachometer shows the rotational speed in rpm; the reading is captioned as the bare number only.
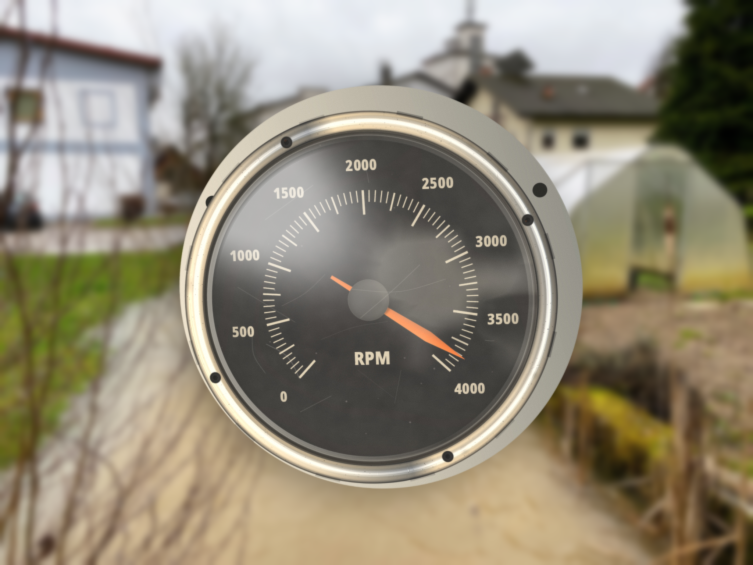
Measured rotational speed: 3850
